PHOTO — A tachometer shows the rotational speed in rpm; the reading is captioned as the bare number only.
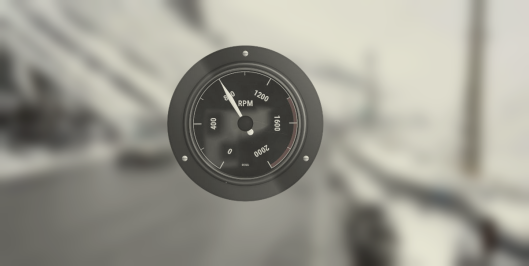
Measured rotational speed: 800
